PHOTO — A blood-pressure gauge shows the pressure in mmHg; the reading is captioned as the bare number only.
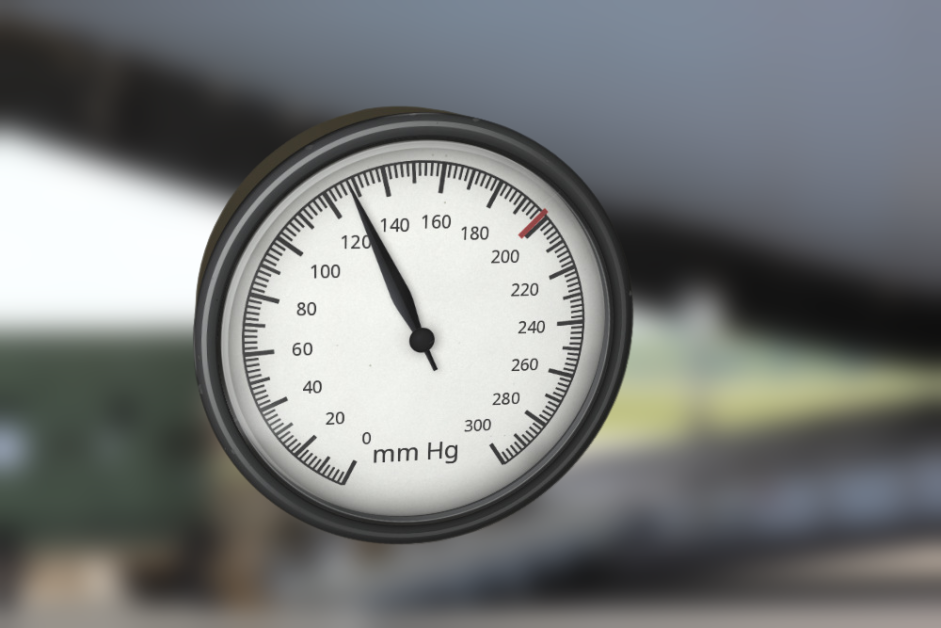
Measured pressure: 128
